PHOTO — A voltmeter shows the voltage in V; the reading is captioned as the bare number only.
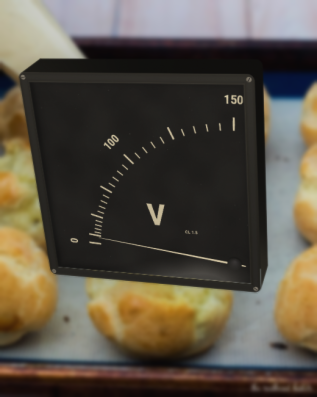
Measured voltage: 25
